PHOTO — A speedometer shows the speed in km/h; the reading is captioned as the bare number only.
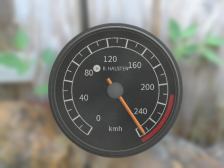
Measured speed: 255
